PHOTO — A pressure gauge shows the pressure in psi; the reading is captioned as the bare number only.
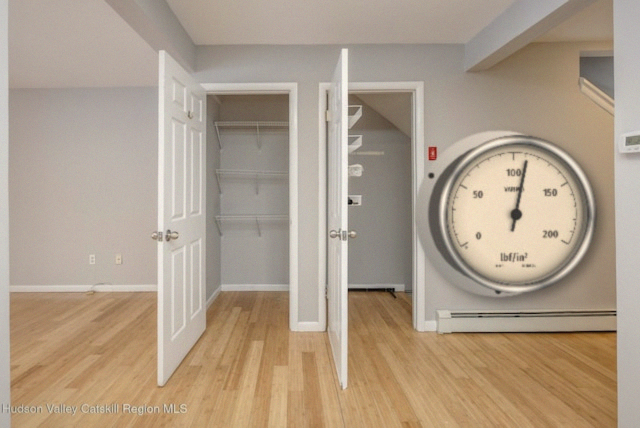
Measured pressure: 110
